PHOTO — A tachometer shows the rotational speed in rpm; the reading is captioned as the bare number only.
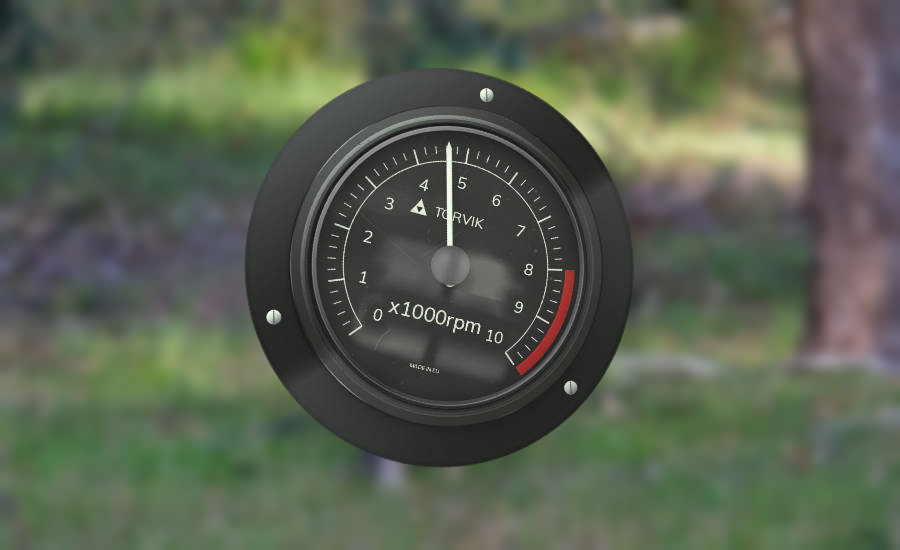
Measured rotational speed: 4600
